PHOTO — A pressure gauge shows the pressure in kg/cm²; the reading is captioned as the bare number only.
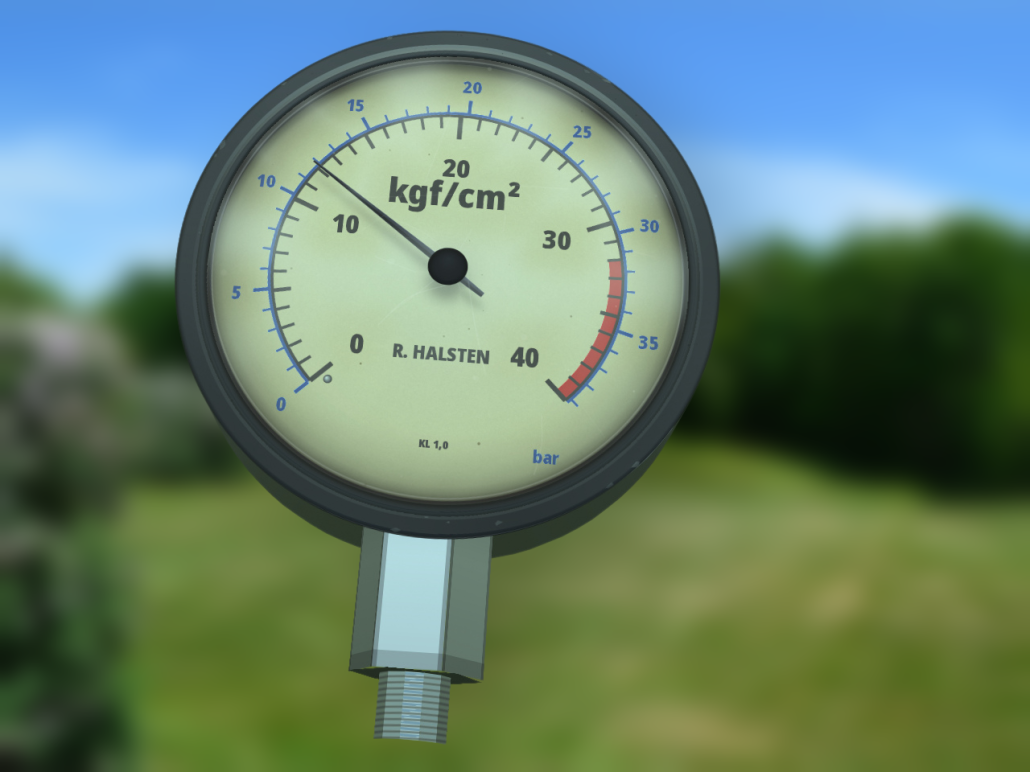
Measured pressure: 12
